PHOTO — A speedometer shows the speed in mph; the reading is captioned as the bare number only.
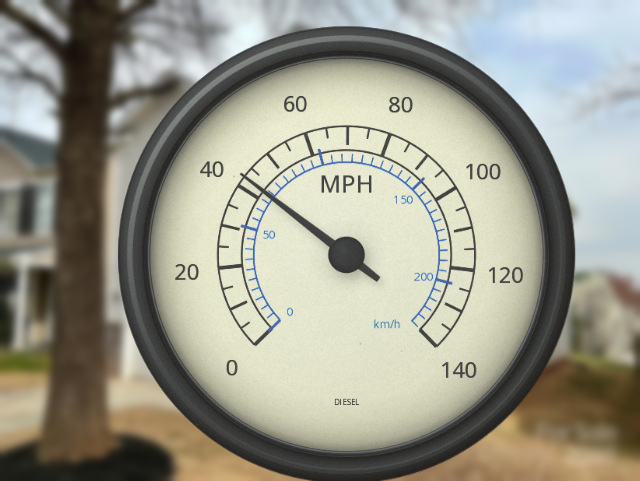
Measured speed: 42.5
